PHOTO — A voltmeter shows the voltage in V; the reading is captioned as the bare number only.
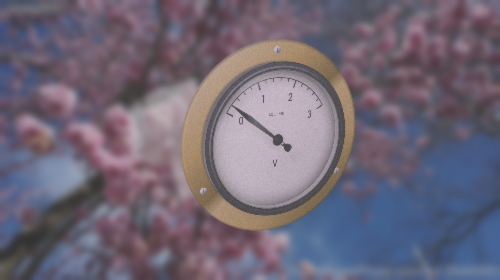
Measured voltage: 0.2
